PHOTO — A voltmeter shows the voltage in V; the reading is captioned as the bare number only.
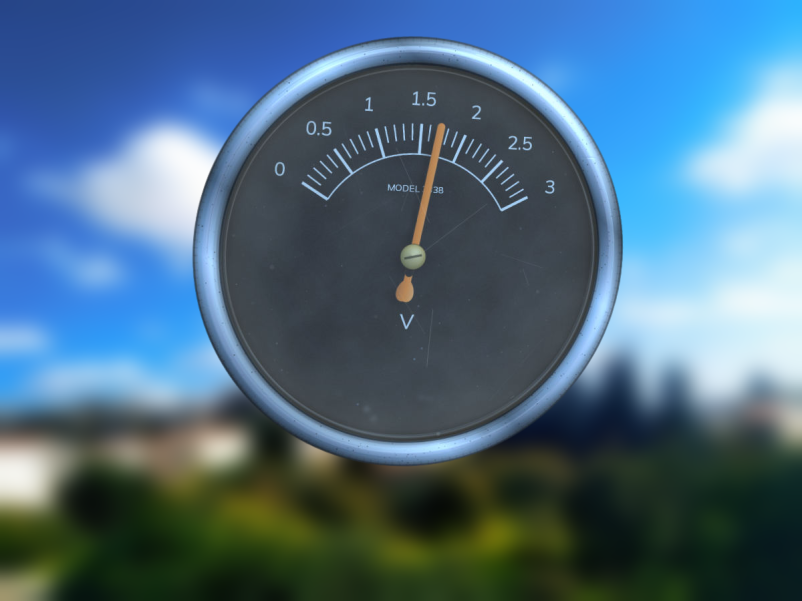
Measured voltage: 1.7
